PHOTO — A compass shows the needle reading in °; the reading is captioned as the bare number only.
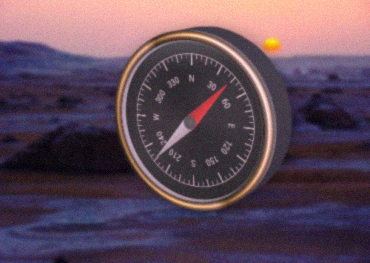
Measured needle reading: 45
